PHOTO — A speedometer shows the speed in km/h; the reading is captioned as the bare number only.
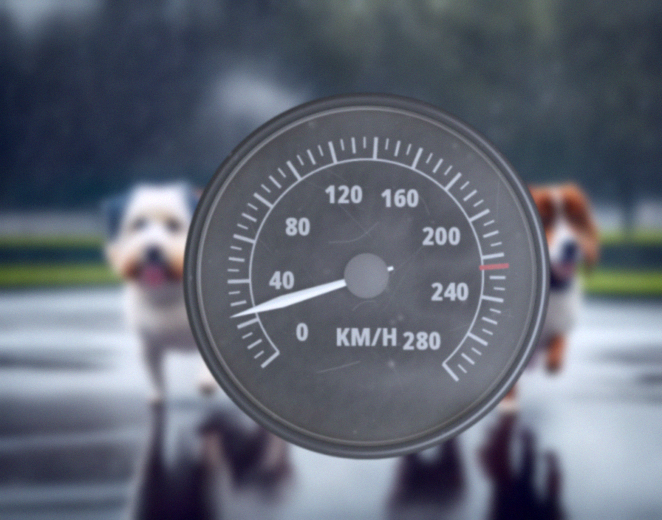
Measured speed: 25
